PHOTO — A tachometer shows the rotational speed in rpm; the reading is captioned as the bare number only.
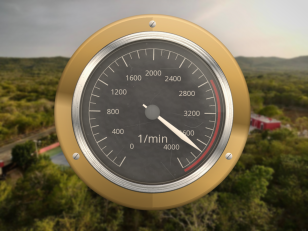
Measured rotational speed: 3700
